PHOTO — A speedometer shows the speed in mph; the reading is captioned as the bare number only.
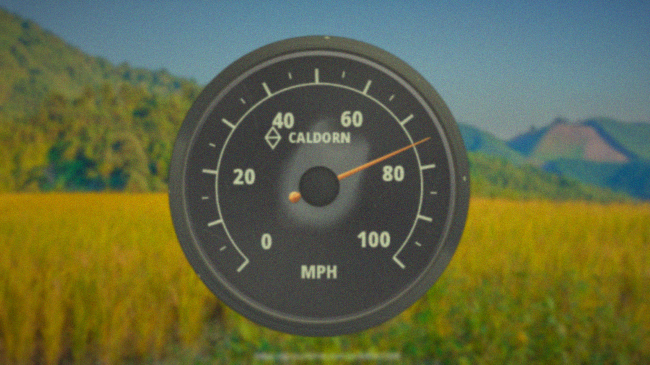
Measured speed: 75
